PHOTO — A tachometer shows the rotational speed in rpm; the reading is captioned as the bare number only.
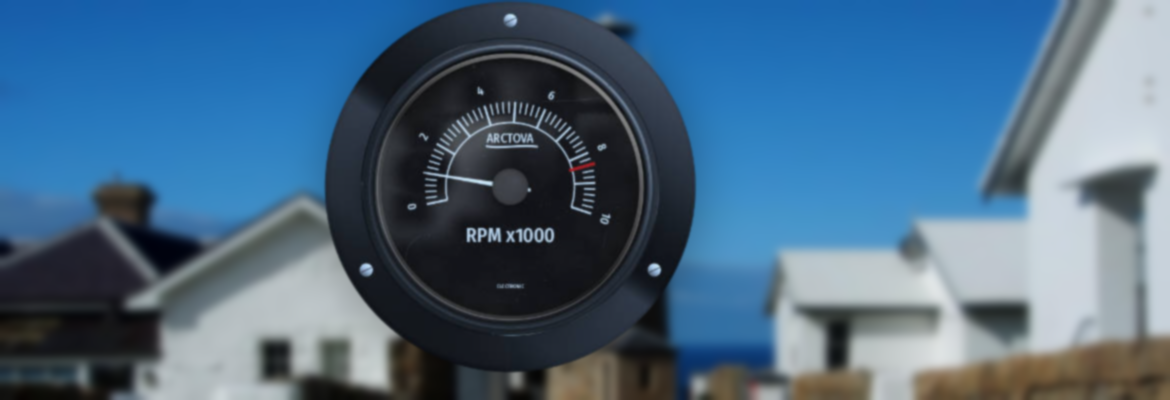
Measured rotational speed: 1000
